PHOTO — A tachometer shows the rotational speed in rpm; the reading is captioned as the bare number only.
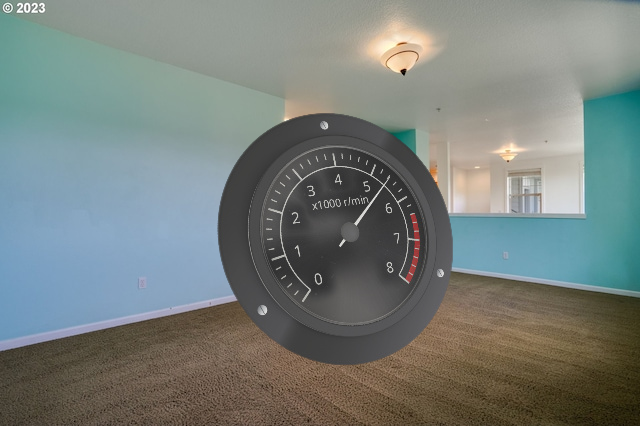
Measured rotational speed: 5400
